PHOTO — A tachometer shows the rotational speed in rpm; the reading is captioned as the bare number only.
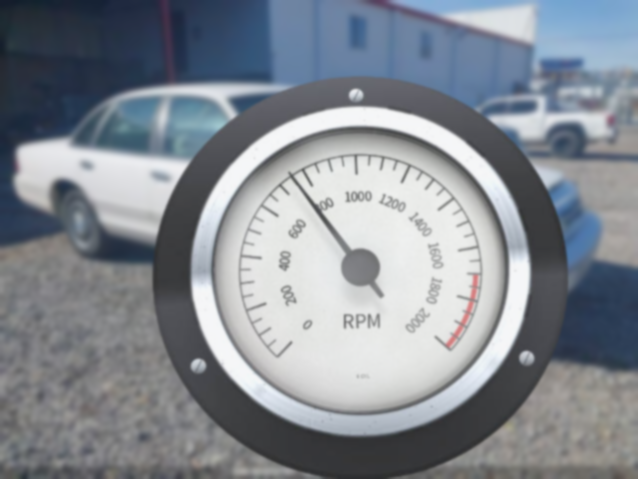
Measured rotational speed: 750
